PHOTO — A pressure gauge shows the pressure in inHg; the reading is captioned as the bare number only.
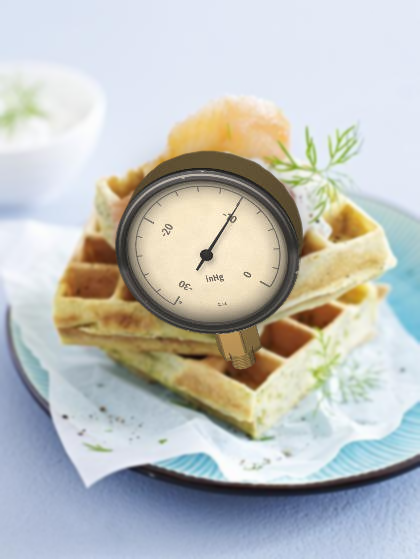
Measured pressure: -10
